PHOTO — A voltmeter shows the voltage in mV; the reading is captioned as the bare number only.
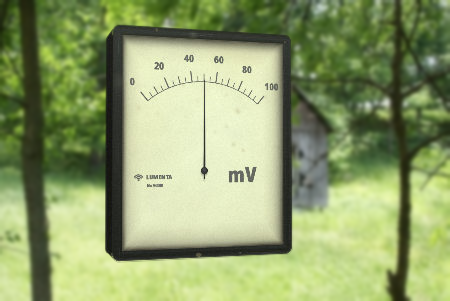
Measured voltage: 50
